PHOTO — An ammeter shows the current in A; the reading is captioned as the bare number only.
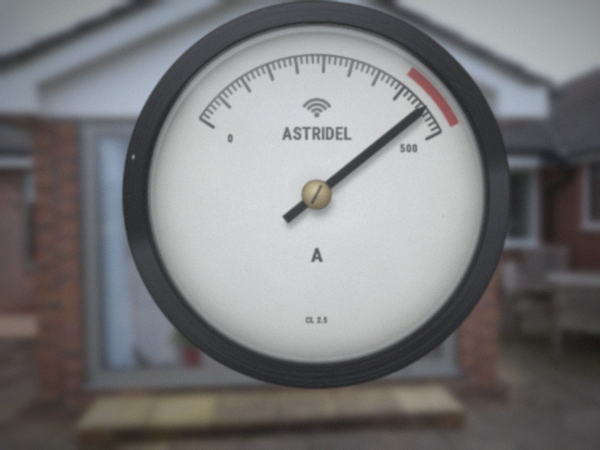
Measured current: 450
